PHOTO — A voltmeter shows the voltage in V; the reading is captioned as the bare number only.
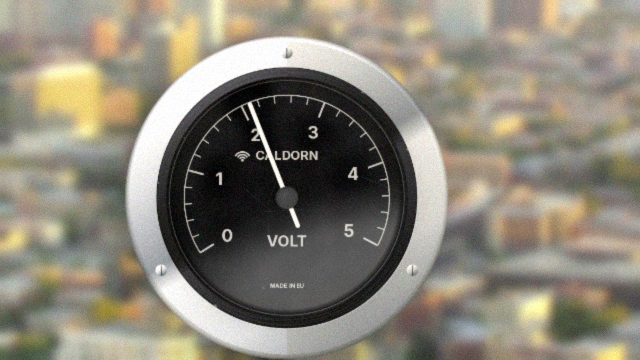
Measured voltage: 2.1
